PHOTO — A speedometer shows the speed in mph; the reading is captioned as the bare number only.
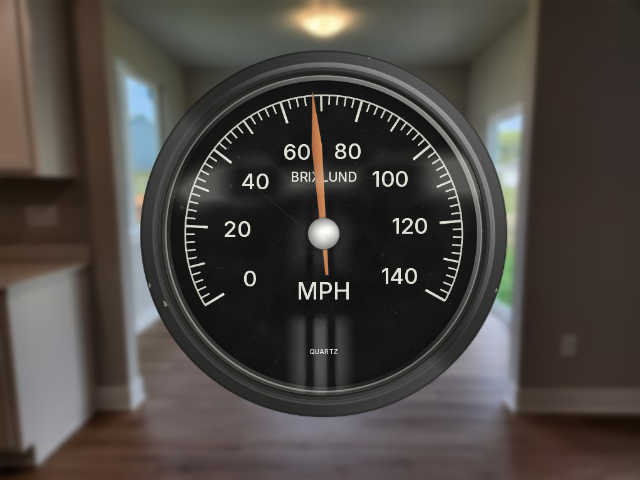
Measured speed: 68
